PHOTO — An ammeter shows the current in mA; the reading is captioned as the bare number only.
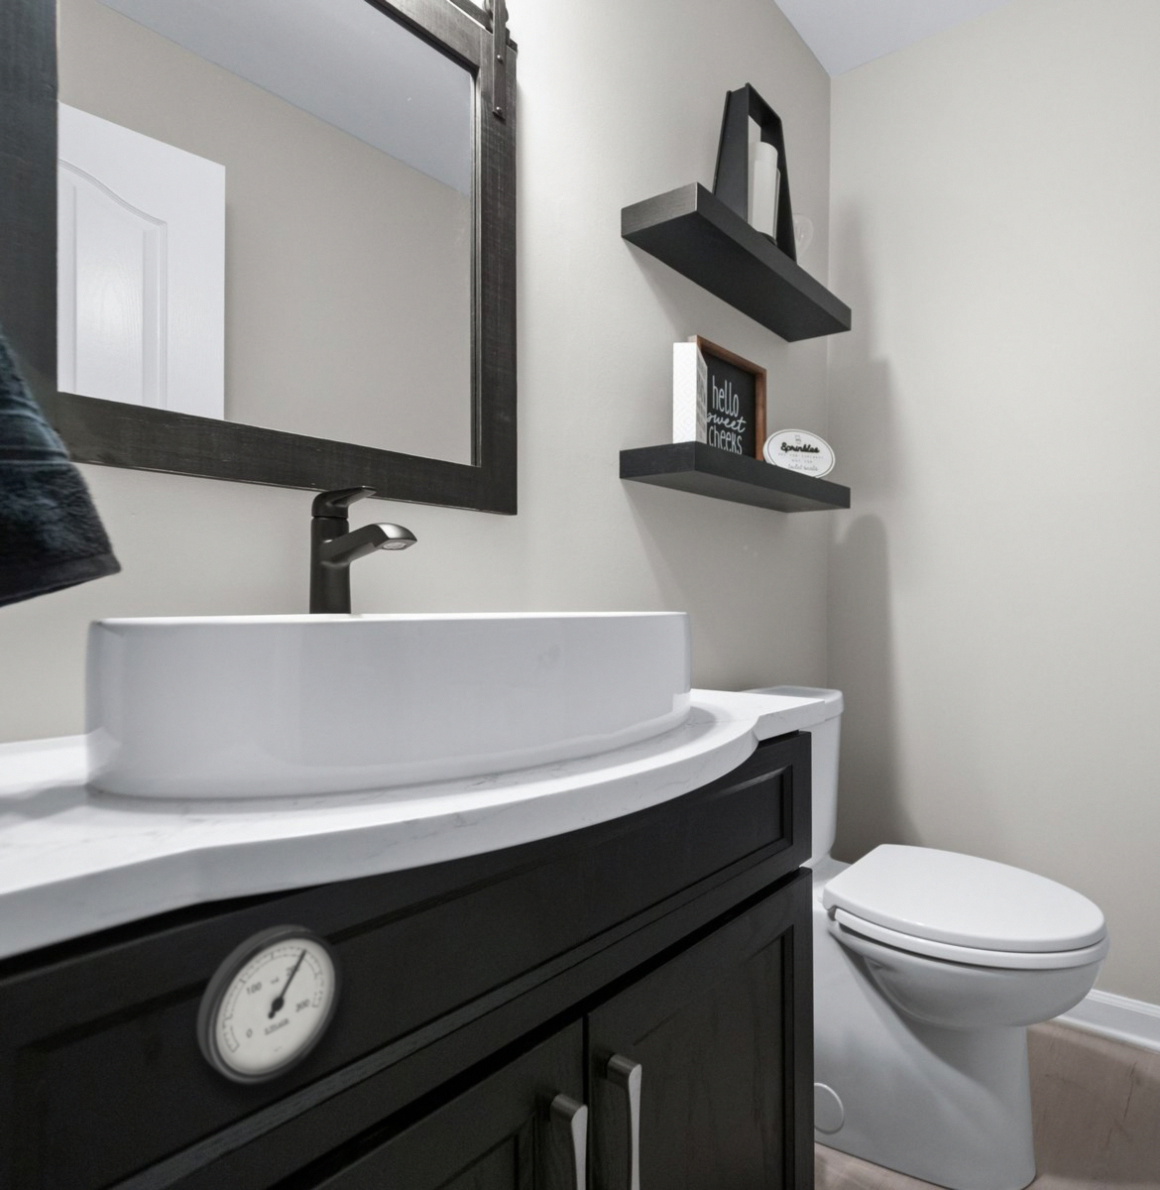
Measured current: 200
